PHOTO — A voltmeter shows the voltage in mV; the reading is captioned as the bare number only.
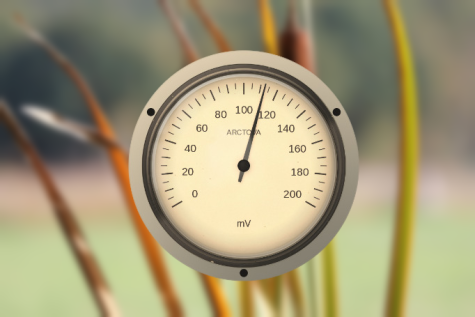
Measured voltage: 112.5
